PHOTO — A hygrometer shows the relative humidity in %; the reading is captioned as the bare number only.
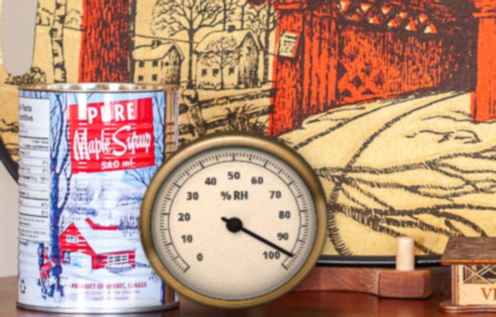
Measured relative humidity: 95
